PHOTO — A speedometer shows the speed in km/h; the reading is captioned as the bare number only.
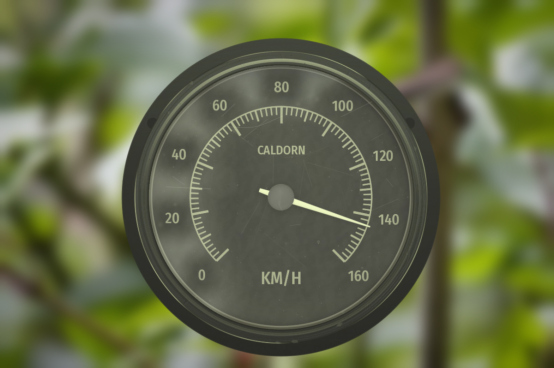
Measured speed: 144
